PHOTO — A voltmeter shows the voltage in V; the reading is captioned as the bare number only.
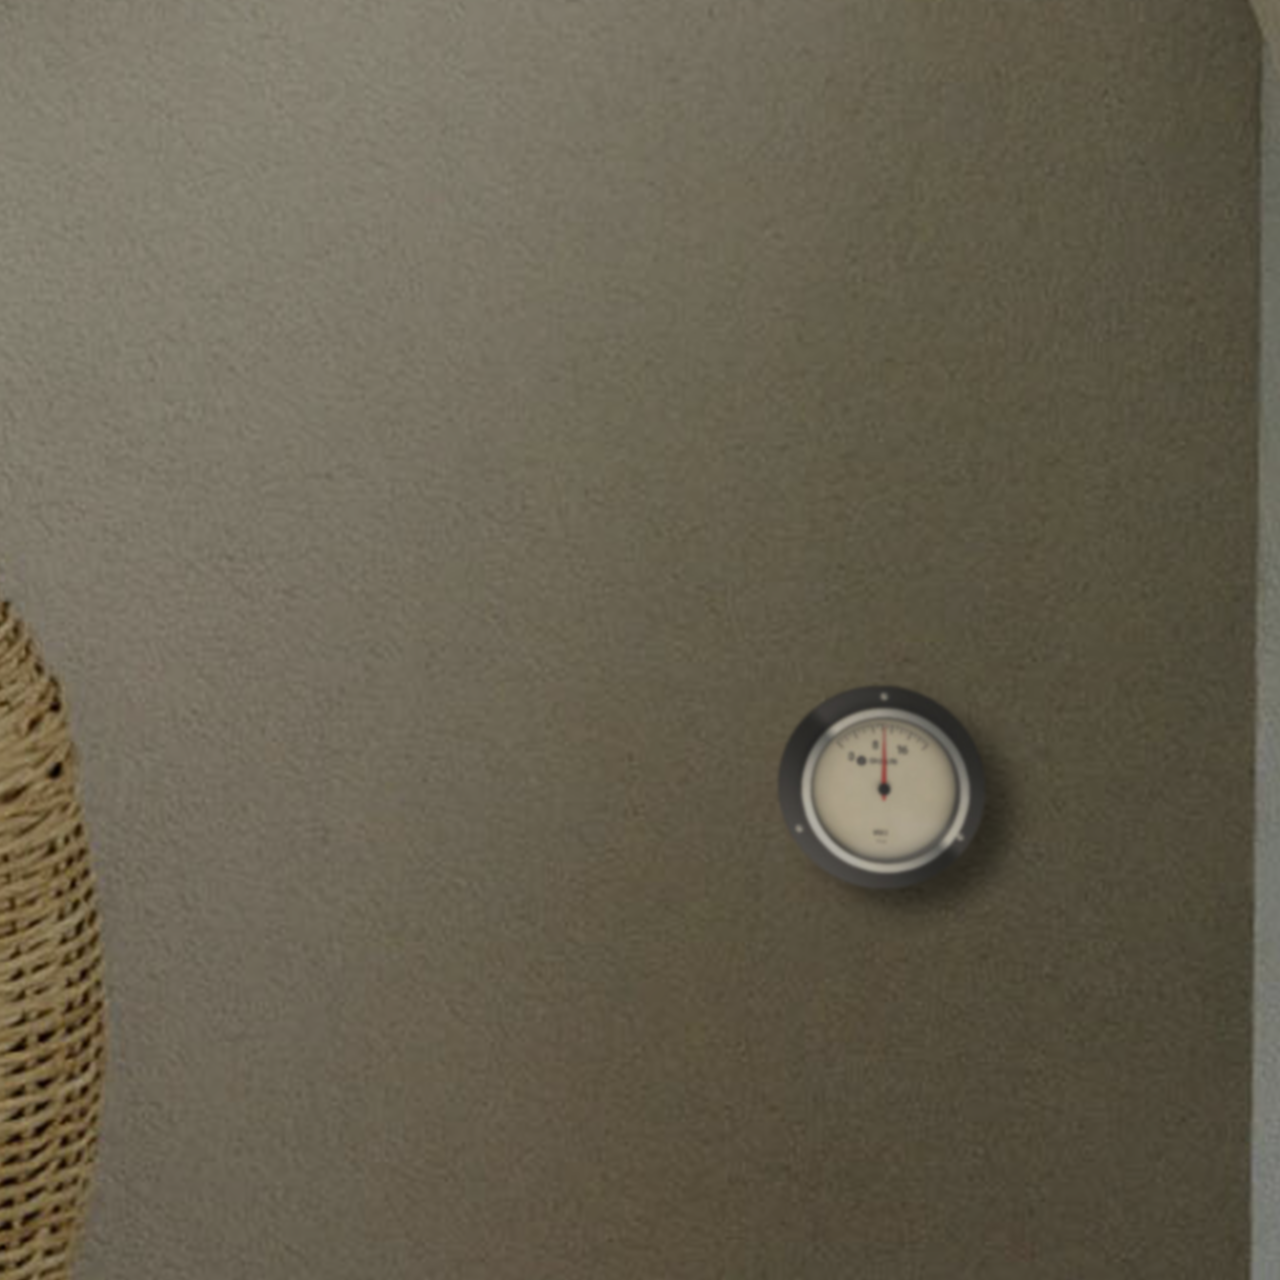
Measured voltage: 10
